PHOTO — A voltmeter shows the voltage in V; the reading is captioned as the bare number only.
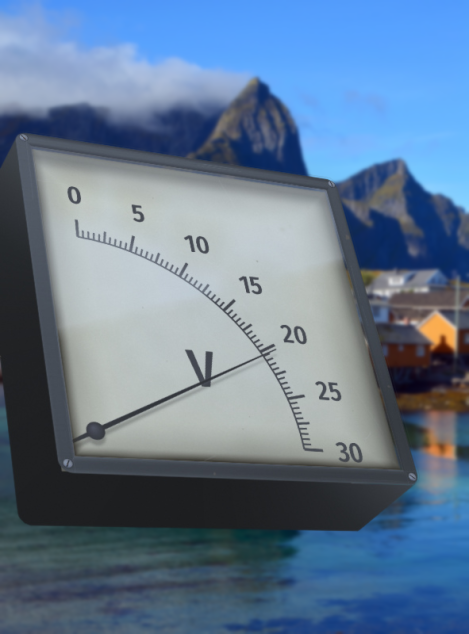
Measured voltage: 20.5
